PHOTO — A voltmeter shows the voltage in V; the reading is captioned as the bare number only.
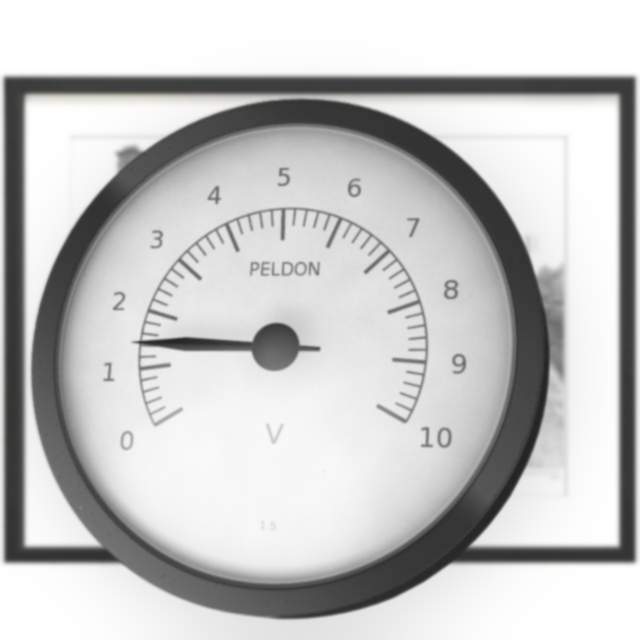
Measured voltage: 1.4
